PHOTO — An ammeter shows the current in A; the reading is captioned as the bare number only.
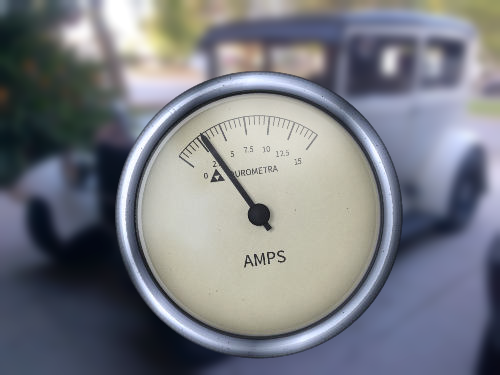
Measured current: 3
